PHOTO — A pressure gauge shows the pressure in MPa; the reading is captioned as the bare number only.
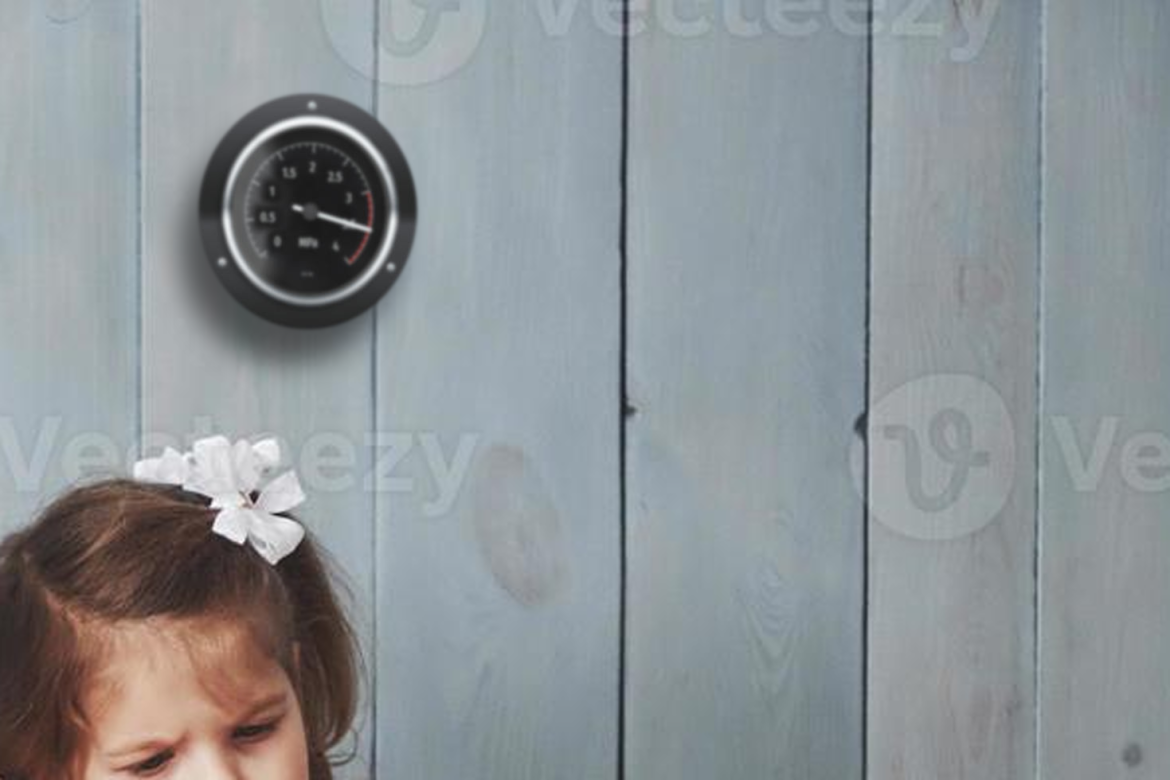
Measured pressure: 3.5
